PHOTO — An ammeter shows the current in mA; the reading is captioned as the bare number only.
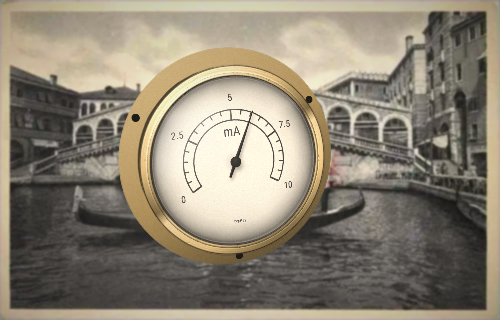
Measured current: 6
